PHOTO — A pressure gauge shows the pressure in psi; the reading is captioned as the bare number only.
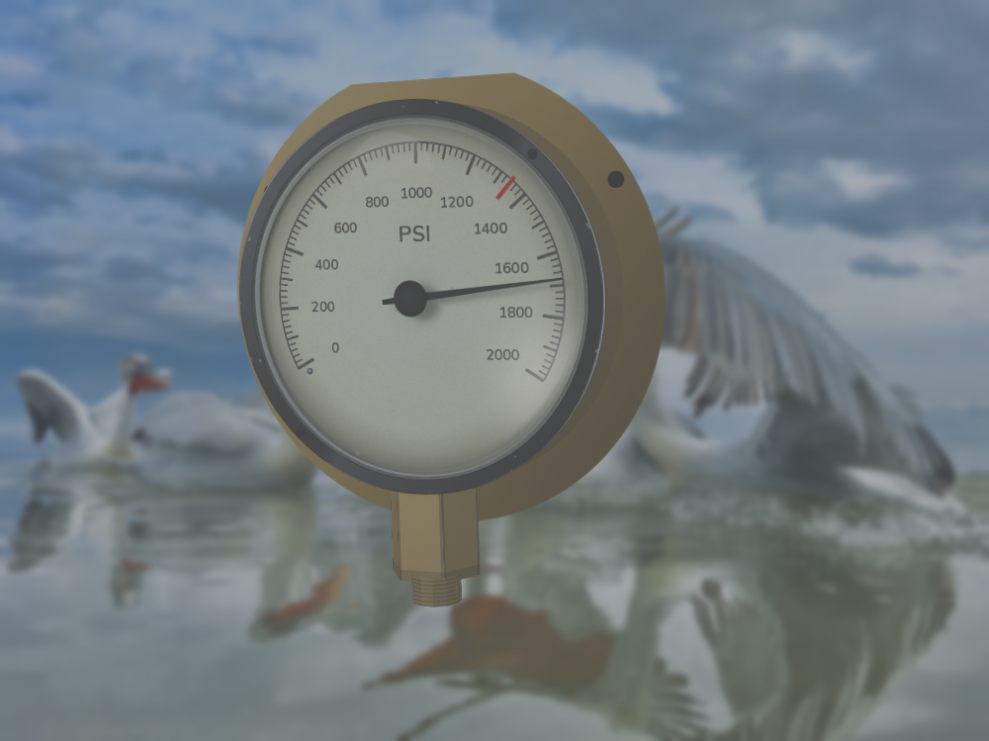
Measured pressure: 1680
